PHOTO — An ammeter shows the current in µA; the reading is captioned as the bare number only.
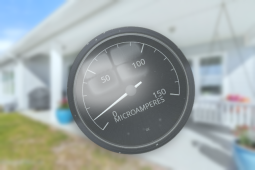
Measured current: 10
